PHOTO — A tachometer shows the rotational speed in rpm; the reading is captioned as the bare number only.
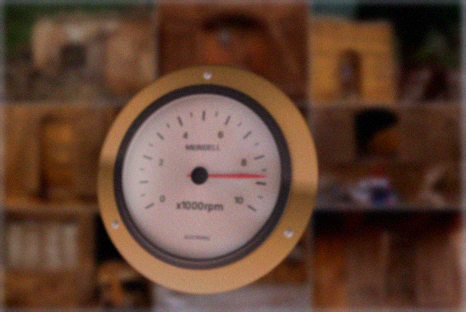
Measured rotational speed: 8750
